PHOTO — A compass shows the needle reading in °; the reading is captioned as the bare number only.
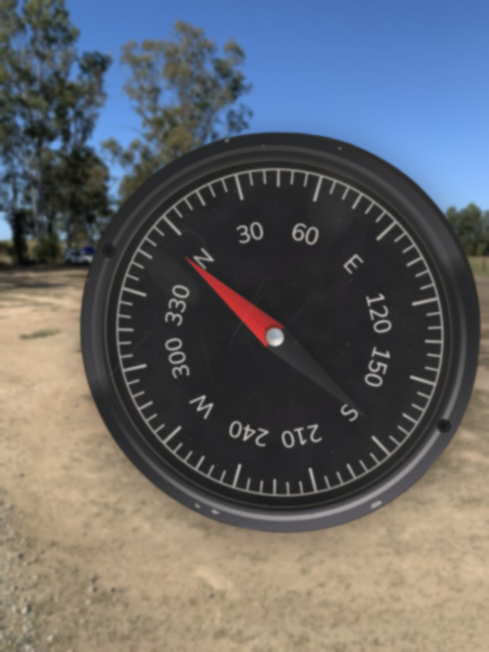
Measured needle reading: 355
